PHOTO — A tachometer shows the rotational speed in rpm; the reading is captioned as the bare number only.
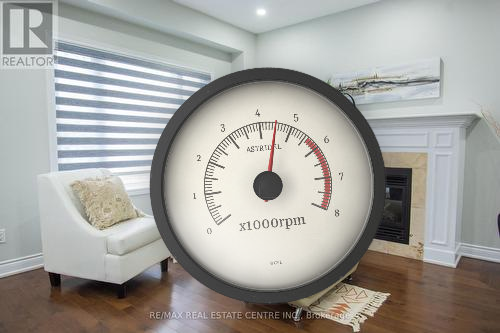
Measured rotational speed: 4500
